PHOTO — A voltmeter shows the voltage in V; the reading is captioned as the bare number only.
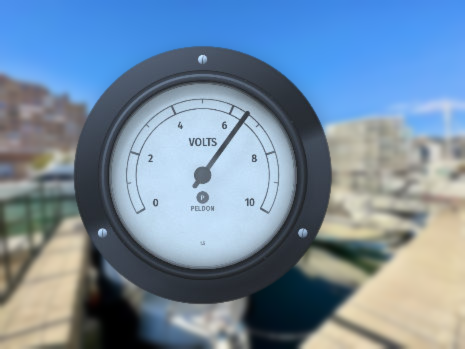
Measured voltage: 6.5
